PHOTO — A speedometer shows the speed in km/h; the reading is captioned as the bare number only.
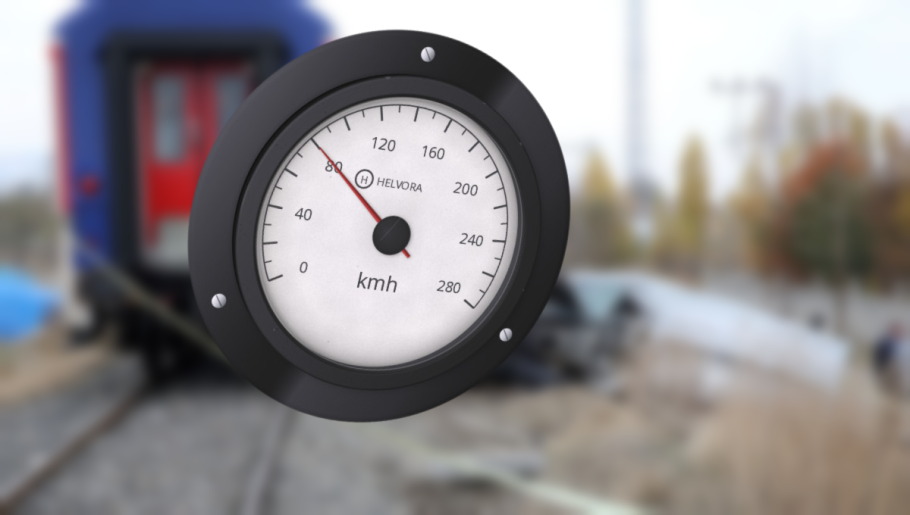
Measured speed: 80
